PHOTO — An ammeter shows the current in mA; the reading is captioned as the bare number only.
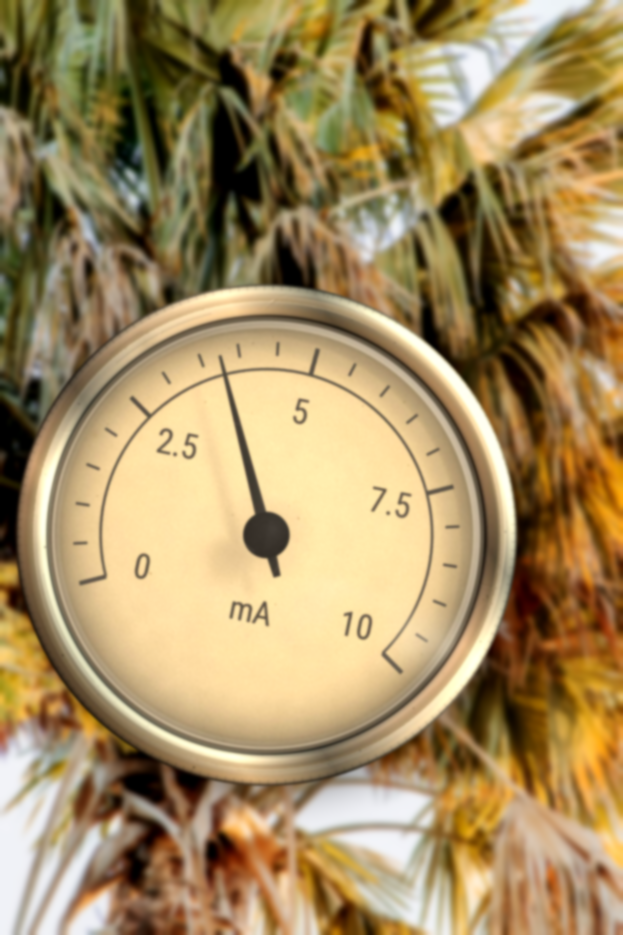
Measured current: 3.75
